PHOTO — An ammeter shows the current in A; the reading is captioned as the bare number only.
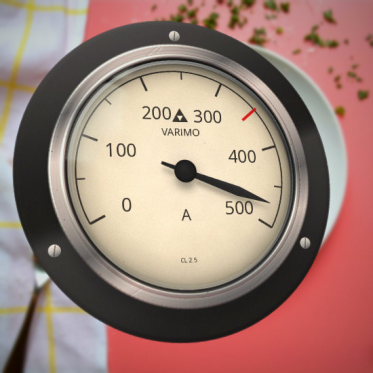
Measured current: 475
